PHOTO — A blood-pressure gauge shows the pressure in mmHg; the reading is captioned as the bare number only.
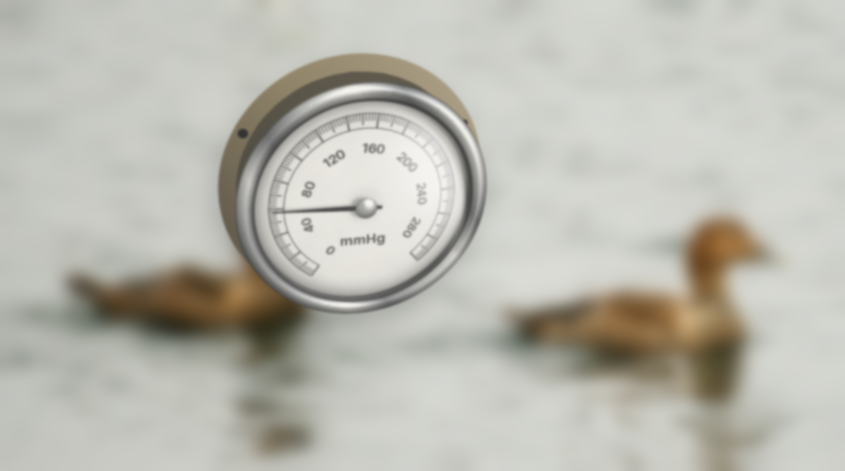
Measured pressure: 60
